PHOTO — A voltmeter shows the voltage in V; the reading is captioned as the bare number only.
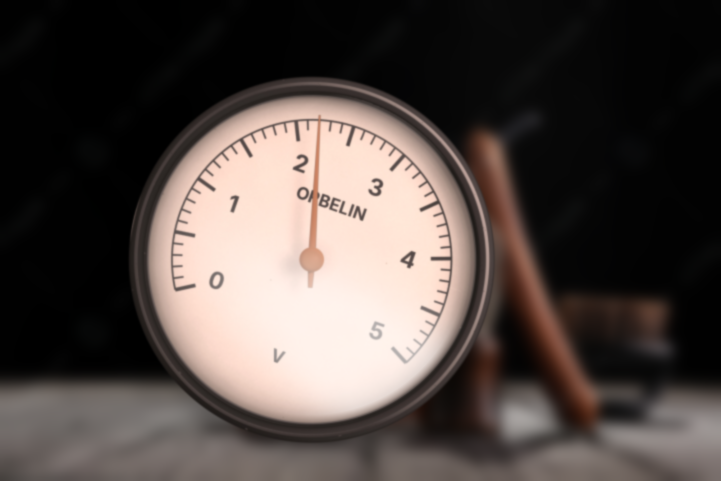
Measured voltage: 2.2
